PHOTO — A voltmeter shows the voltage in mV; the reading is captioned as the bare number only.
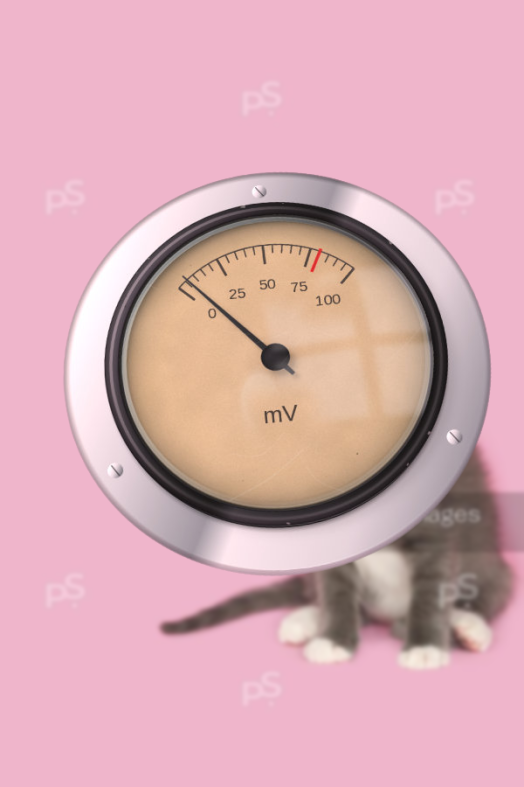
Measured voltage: 5
